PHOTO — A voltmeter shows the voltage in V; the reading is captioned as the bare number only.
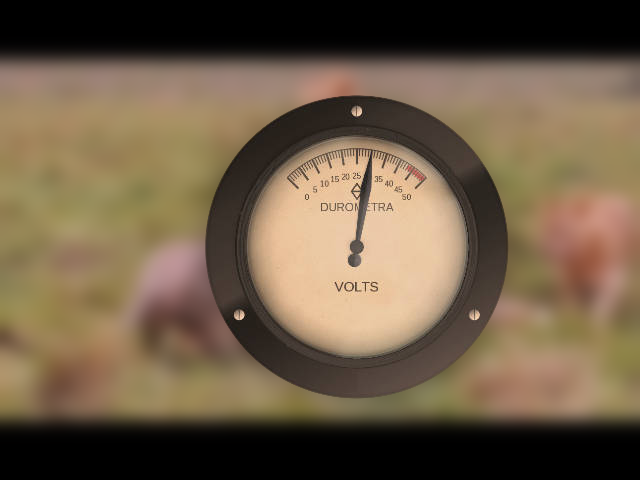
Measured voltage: 30
